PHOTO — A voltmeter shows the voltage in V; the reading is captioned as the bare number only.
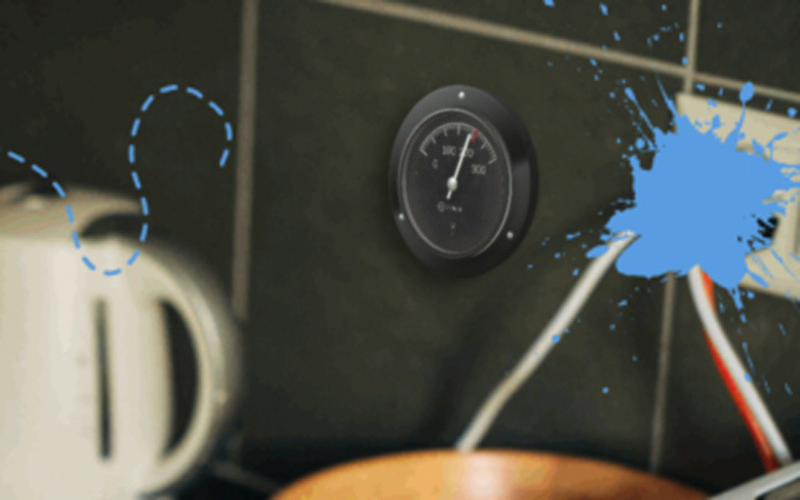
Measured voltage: 200
